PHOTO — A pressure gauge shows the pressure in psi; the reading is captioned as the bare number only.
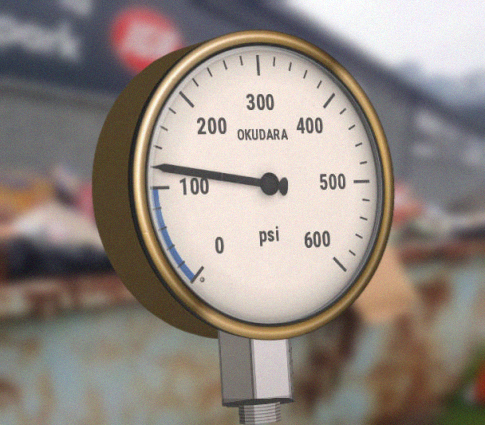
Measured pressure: 120
